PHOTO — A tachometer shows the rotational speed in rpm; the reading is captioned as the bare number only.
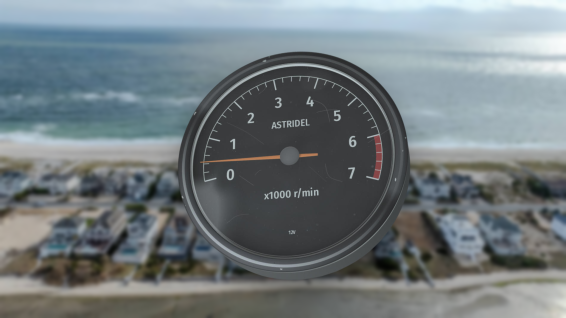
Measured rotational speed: 400
